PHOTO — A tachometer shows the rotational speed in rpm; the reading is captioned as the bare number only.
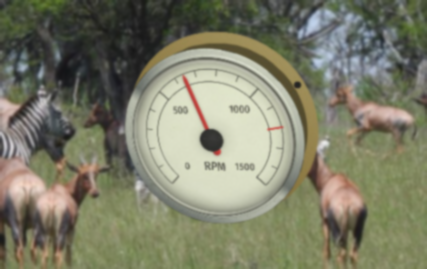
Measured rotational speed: 650
